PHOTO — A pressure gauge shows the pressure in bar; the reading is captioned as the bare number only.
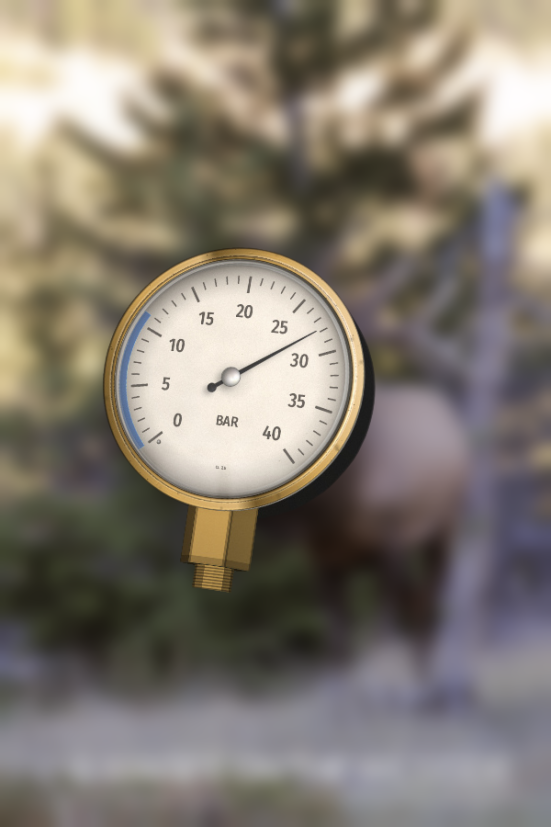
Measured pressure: 28
